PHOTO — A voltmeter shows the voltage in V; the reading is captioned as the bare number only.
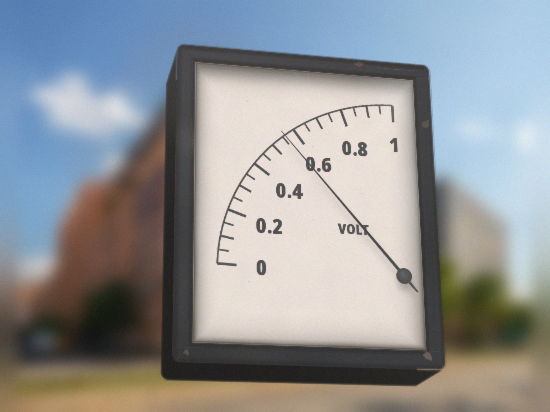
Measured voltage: 0.55
